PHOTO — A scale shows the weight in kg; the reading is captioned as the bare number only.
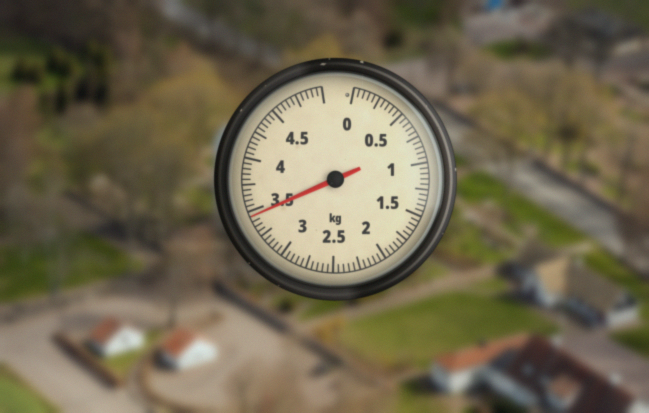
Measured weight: 3.45
